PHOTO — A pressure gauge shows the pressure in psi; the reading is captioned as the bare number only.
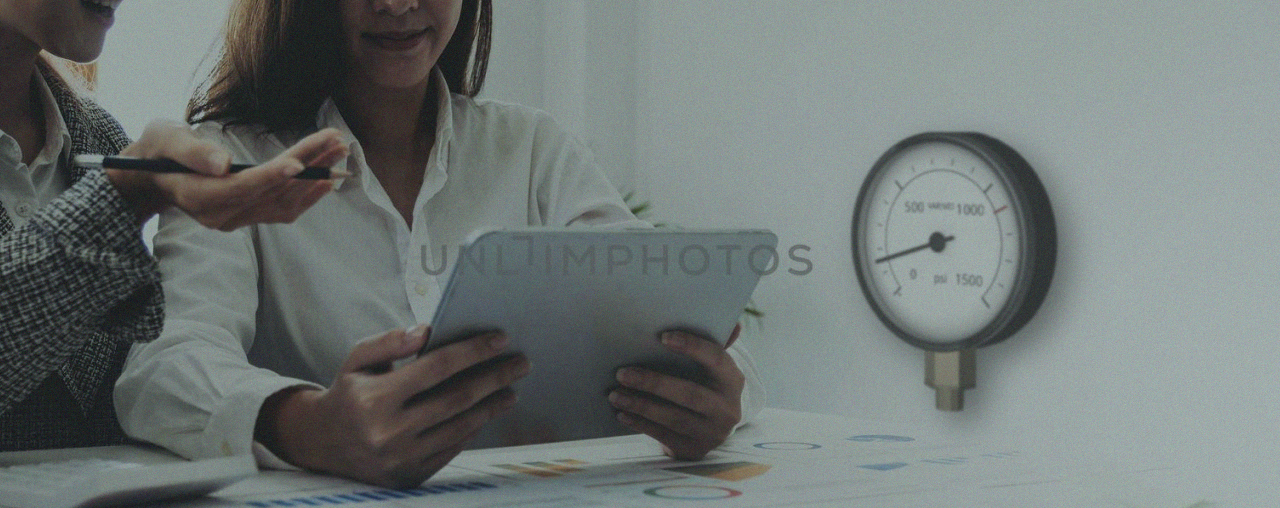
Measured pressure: 150
